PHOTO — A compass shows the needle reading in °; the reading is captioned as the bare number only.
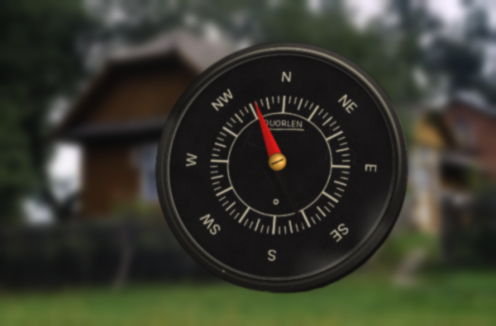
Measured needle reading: 335
